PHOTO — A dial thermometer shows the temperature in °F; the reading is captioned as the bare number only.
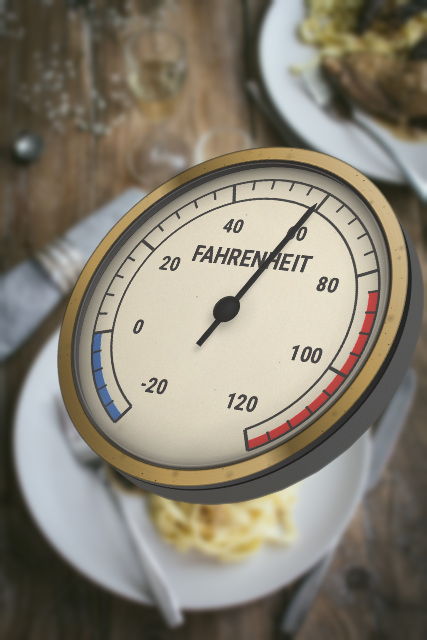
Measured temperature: 60
